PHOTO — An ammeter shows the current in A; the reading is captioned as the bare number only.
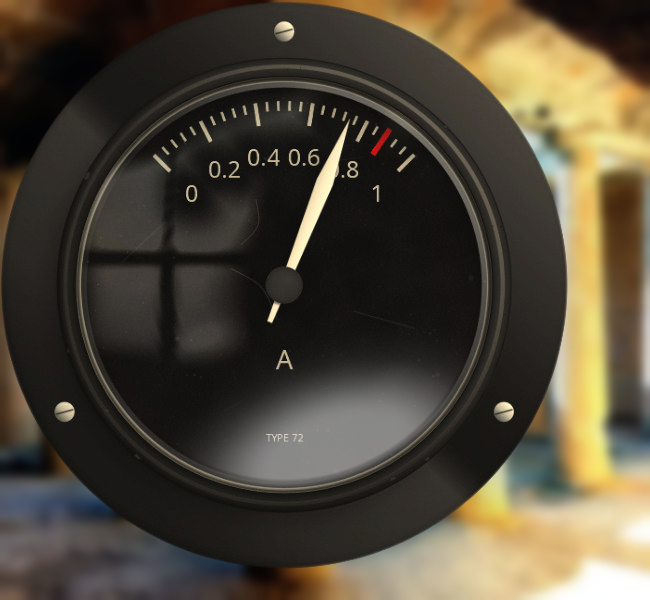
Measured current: 0.74
